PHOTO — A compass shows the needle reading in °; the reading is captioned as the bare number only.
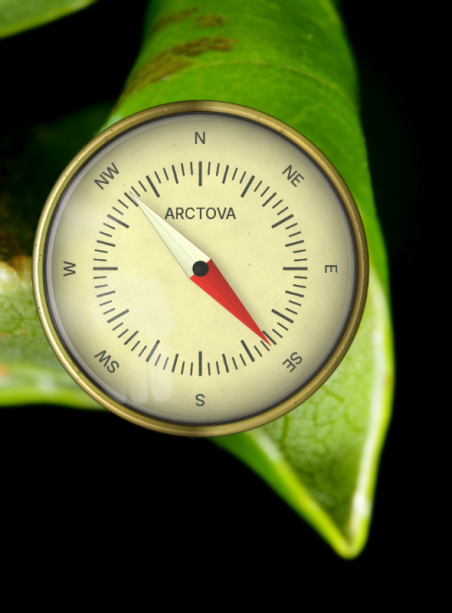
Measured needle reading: 137.5
